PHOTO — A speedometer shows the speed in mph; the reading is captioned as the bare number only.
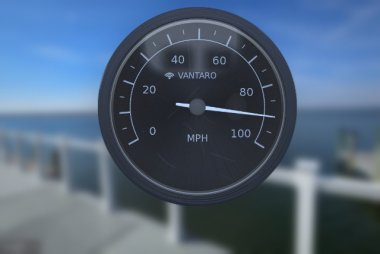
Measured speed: 90
